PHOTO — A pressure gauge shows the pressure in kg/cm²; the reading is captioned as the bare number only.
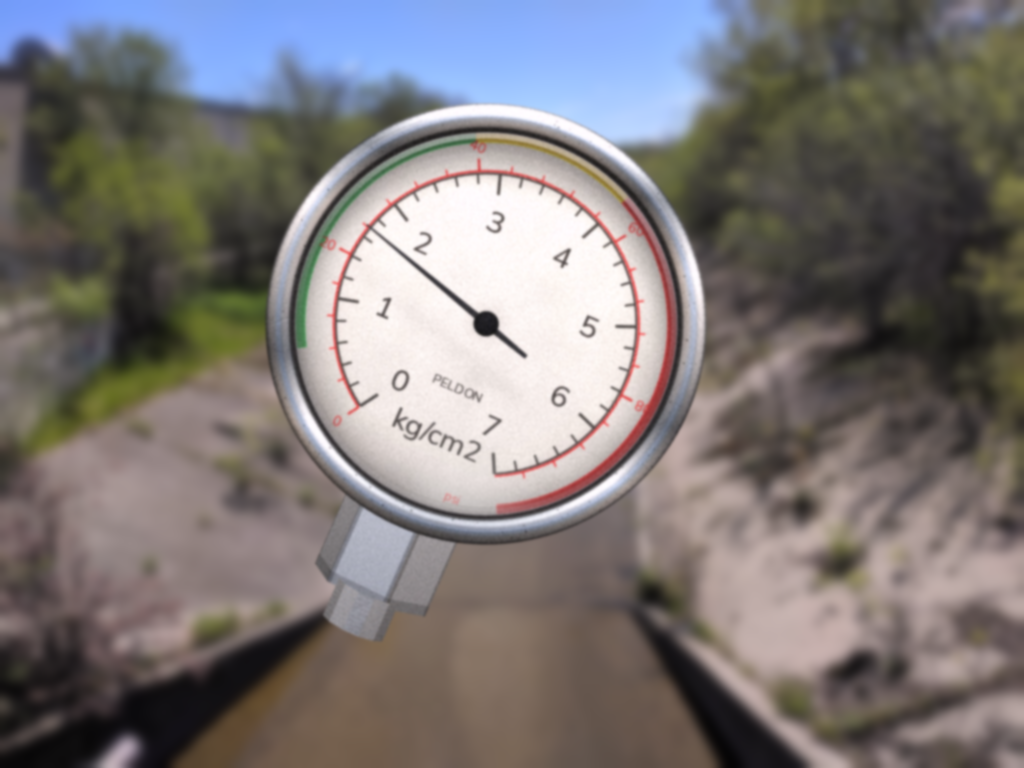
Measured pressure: 1.7
